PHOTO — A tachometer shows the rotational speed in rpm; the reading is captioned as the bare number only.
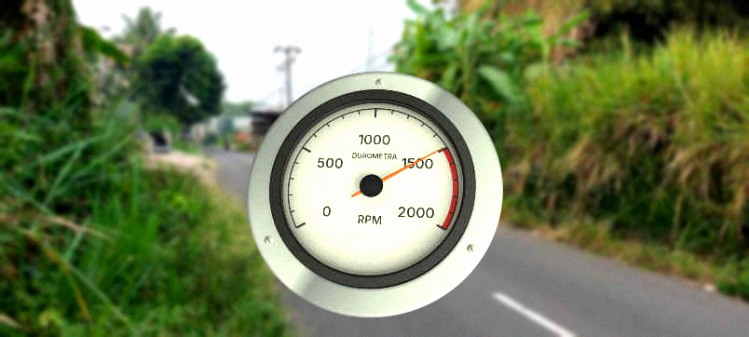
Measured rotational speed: 1500
